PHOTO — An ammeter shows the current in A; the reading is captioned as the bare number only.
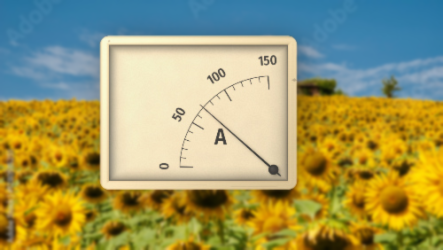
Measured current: 70
